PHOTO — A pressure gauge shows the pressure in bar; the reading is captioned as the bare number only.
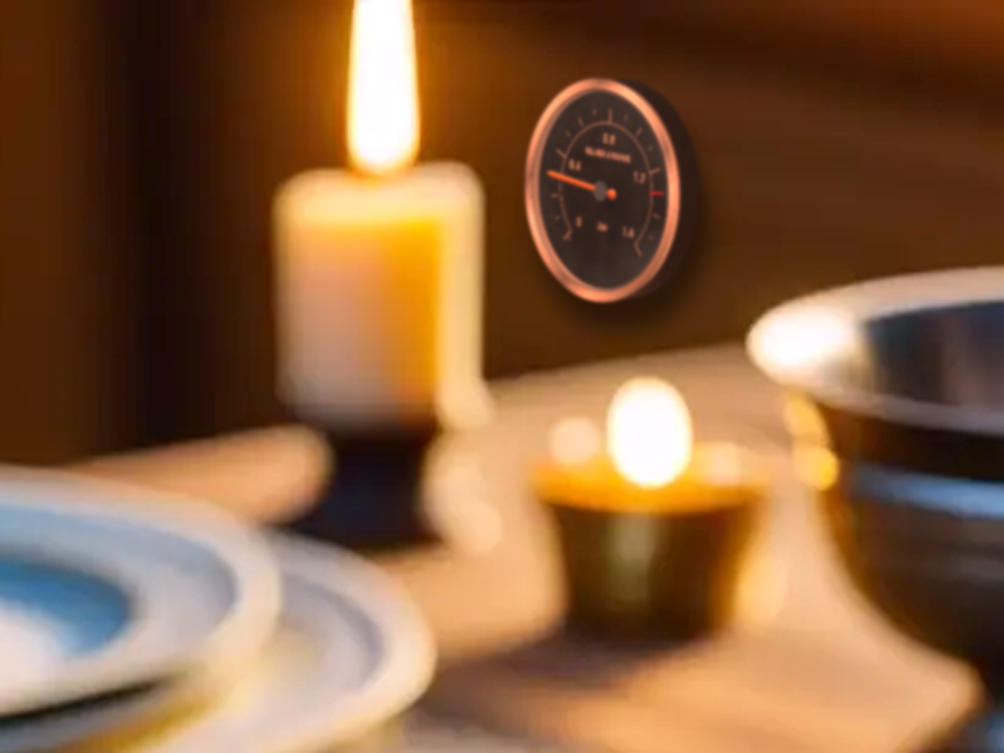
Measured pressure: 0.3
